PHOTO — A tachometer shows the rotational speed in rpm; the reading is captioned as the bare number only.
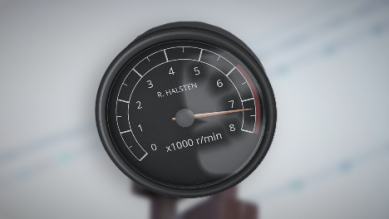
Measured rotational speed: 7250
